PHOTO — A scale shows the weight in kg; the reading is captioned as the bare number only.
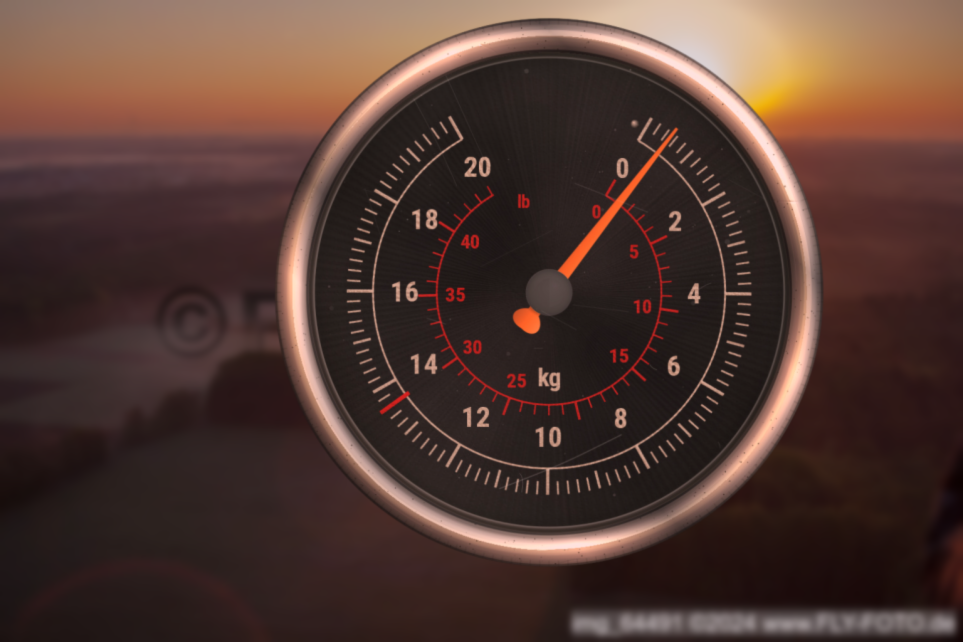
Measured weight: 0.5
